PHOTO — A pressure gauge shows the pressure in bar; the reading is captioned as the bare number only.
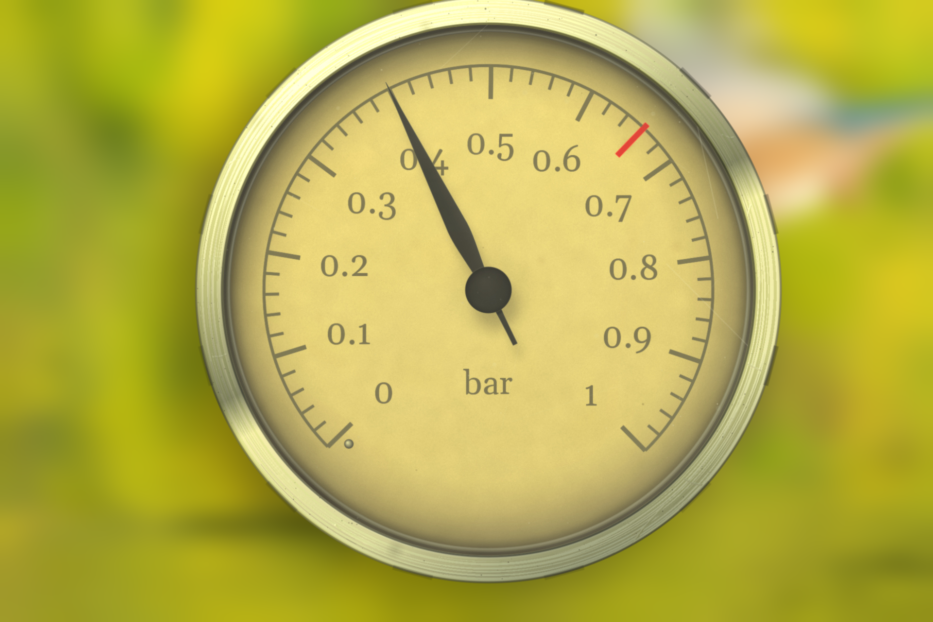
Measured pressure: 0.4
